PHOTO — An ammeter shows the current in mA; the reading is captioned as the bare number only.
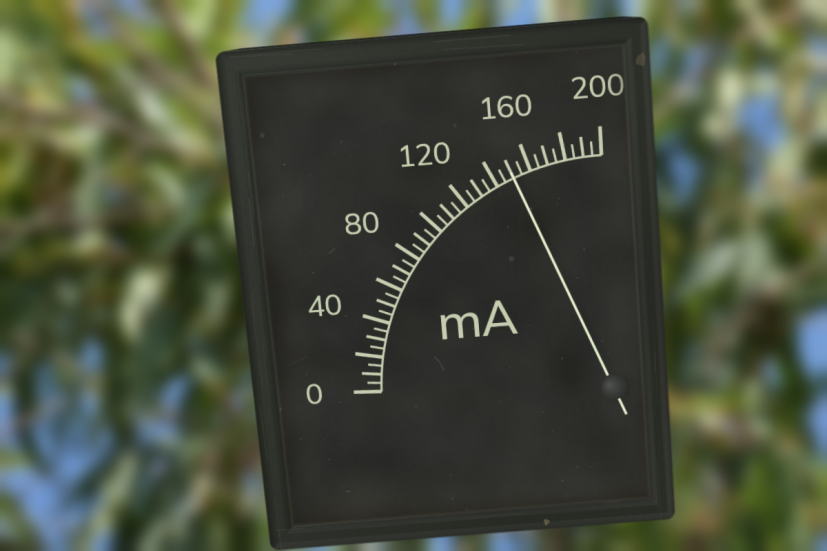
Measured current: 150
